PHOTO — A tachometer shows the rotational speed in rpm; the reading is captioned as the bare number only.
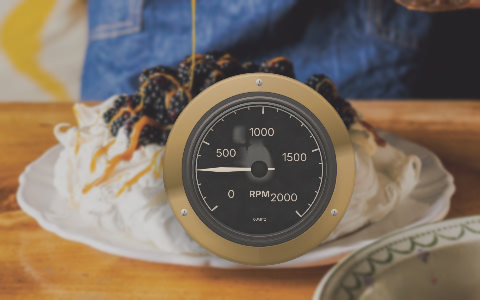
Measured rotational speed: 300
